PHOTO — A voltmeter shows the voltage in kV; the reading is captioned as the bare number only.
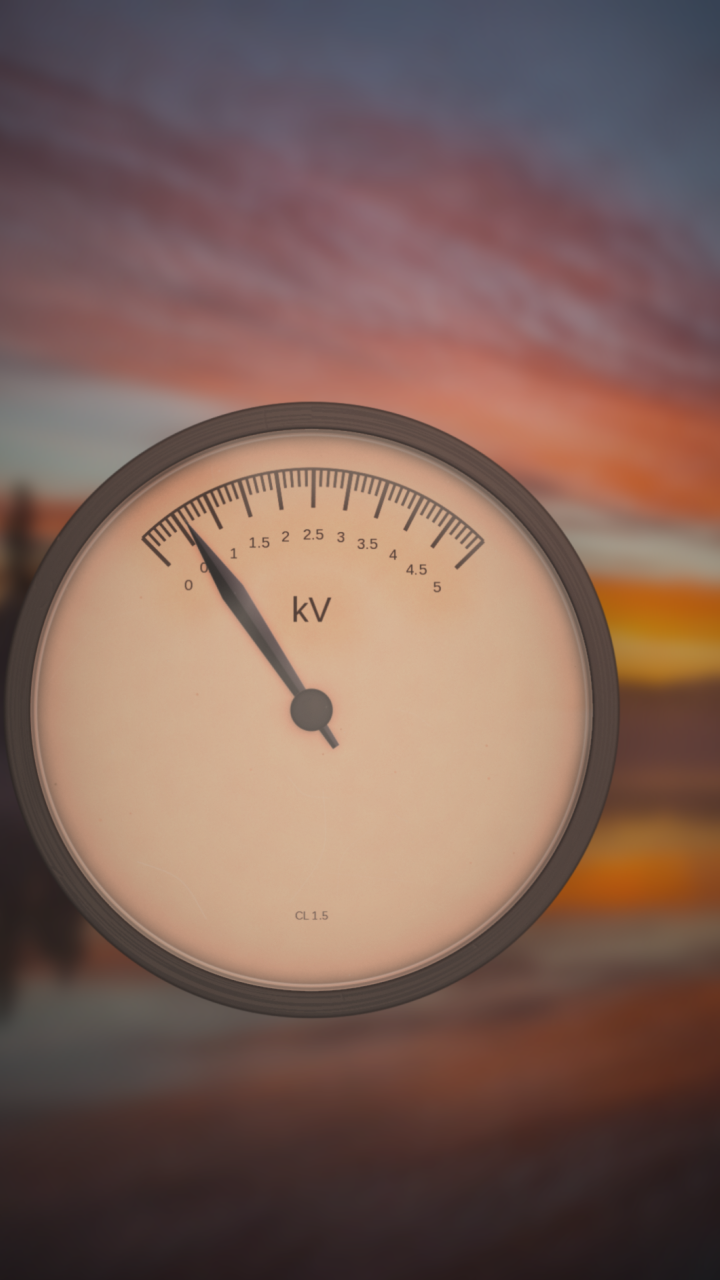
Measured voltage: 0.6
